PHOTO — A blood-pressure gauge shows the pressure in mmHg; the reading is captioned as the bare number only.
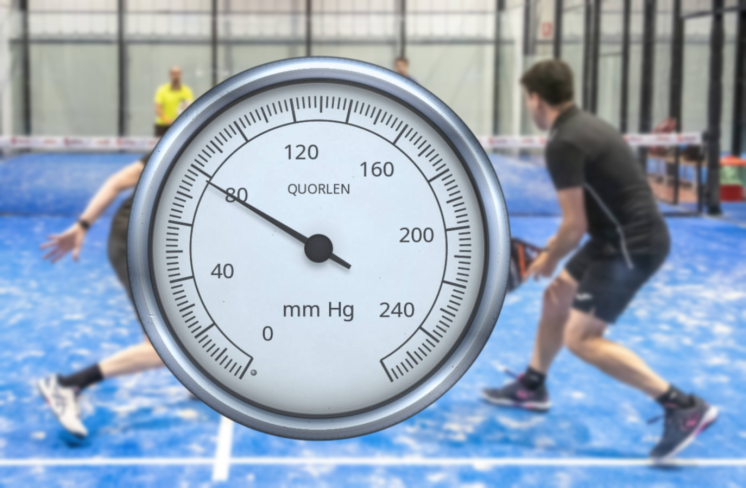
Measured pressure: 78
